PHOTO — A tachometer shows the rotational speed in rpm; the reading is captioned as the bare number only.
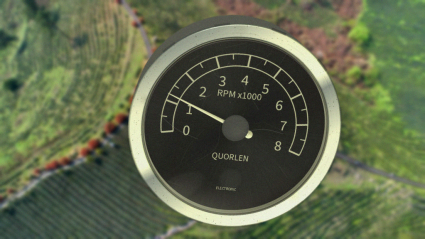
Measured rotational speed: 1250
